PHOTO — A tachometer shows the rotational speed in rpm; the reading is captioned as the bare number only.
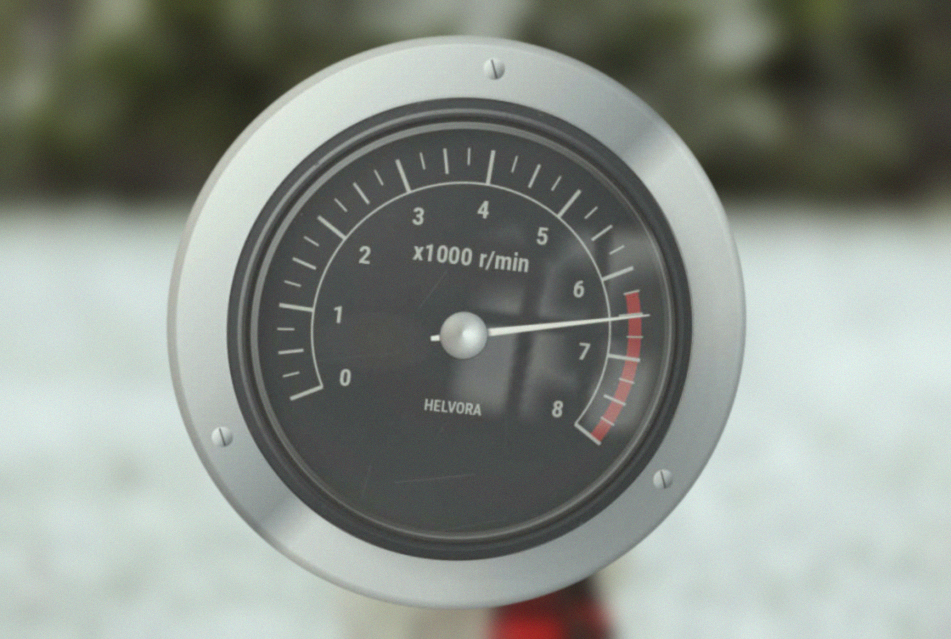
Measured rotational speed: 6500
